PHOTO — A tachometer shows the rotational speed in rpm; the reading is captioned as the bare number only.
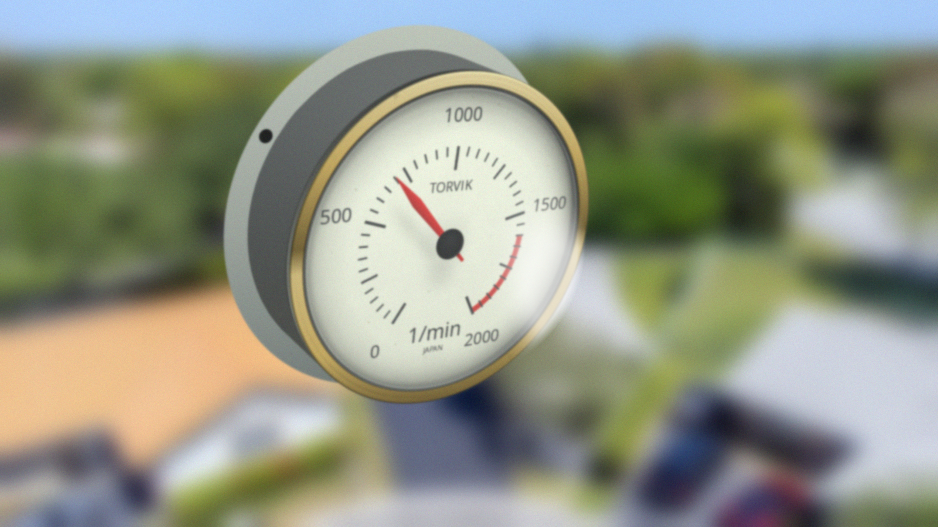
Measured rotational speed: 700
